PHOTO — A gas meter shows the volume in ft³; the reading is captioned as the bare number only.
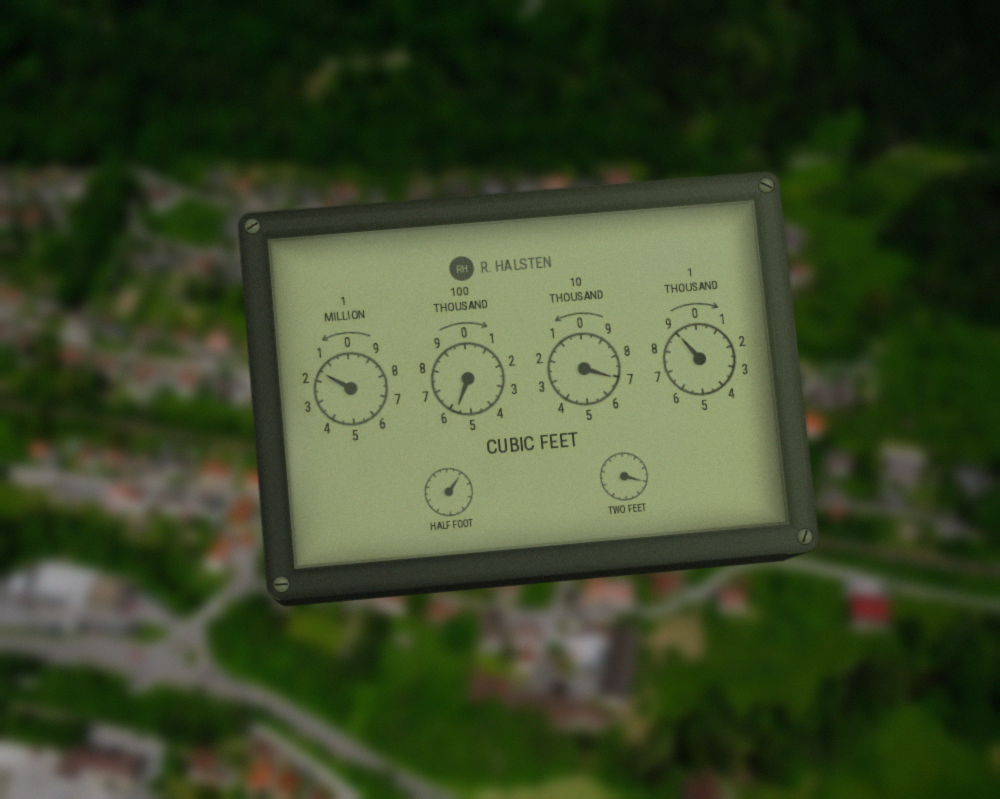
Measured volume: 156900
